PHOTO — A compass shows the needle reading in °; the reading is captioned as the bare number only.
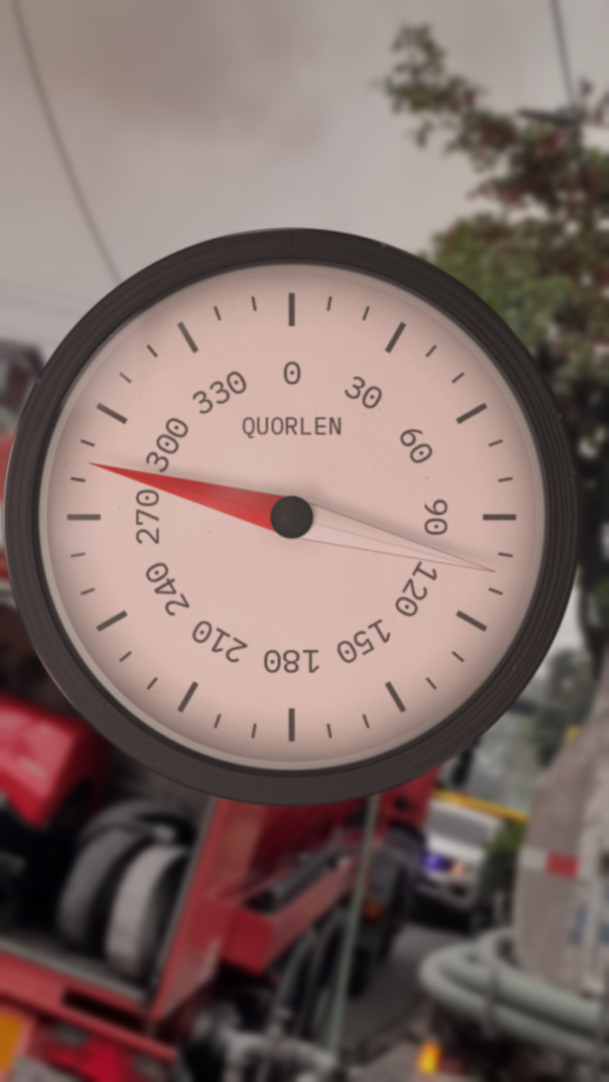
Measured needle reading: 285
